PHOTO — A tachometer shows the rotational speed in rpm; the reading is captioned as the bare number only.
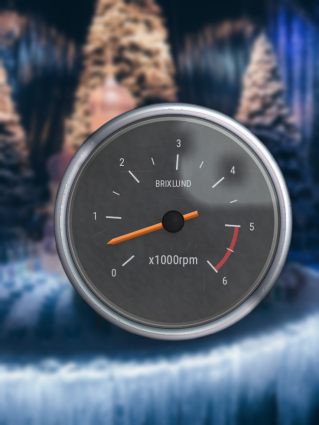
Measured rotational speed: 500
